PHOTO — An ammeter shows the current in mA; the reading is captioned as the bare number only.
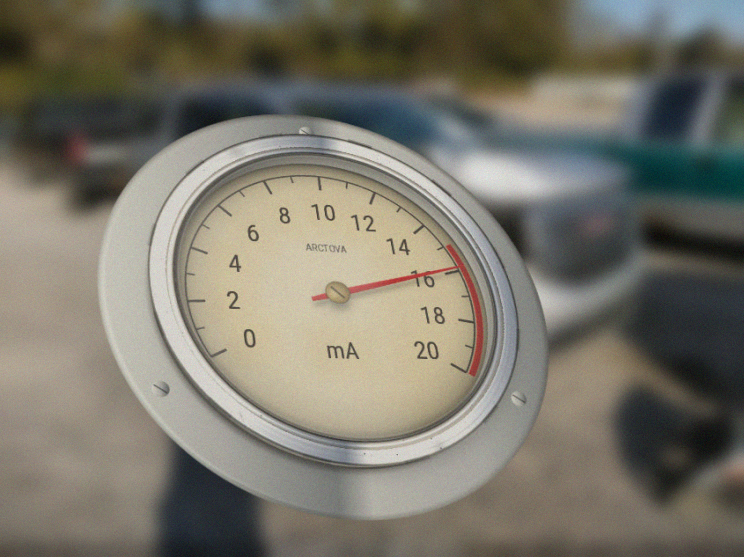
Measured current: 16
